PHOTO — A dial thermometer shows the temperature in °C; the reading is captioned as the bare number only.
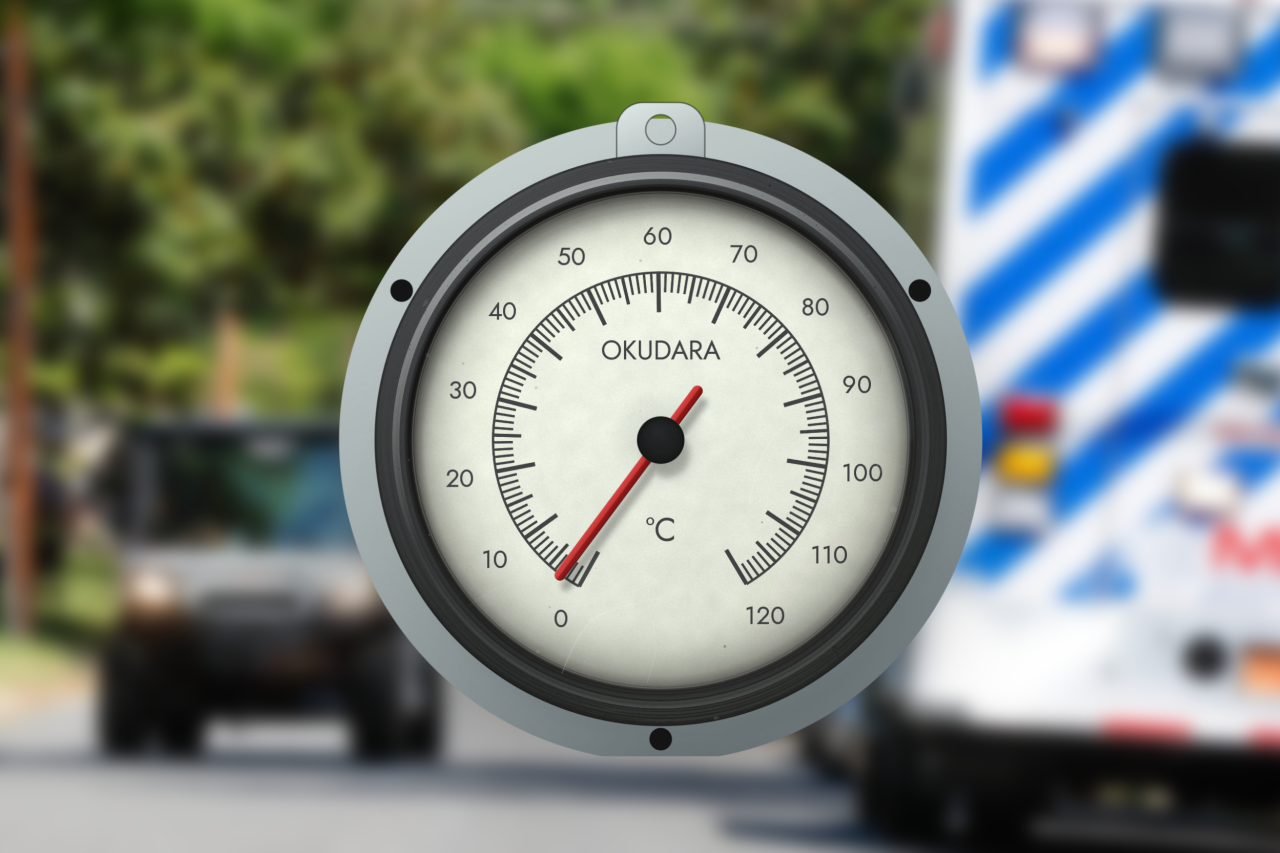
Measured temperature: 3
